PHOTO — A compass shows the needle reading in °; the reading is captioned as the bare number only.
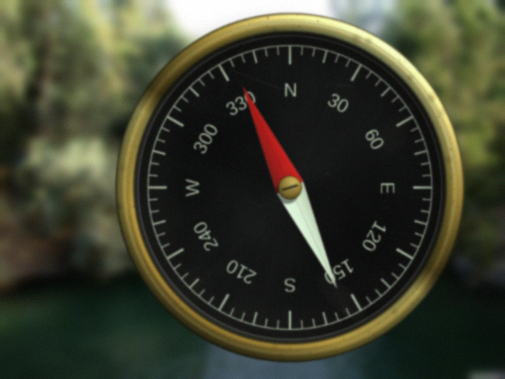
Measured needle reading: 335
